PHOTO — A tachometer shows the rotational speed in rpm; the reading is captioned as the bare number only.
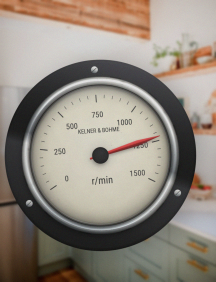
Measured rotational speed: 1225
